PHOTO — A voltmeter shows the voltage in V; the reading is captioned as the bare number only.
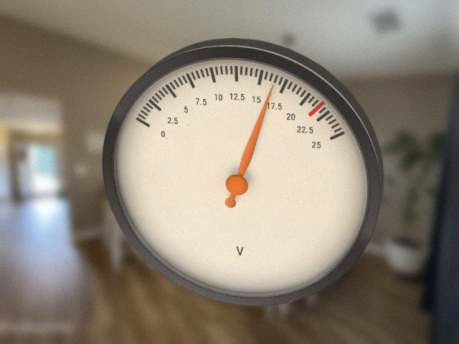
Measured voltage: 16.5
